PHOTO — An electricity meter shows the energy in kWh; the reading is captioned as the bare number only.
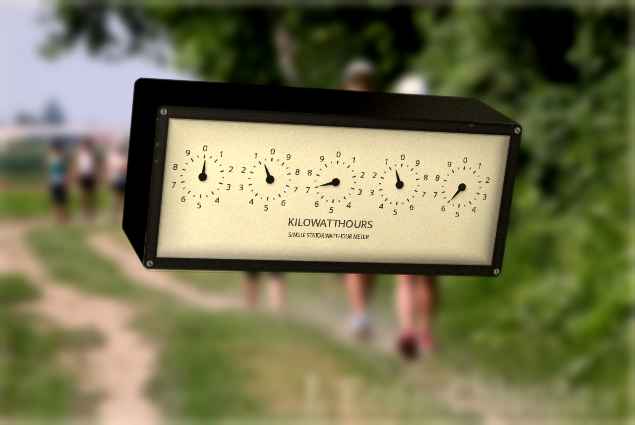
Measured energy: 706
